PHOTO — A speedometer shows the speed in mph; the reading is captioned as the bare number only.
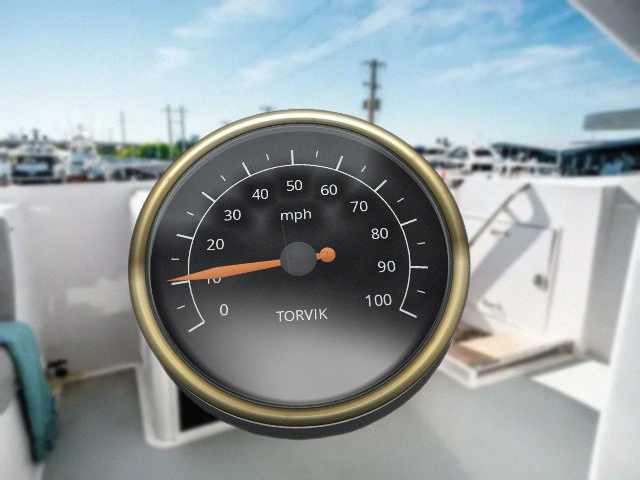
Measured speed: 10
